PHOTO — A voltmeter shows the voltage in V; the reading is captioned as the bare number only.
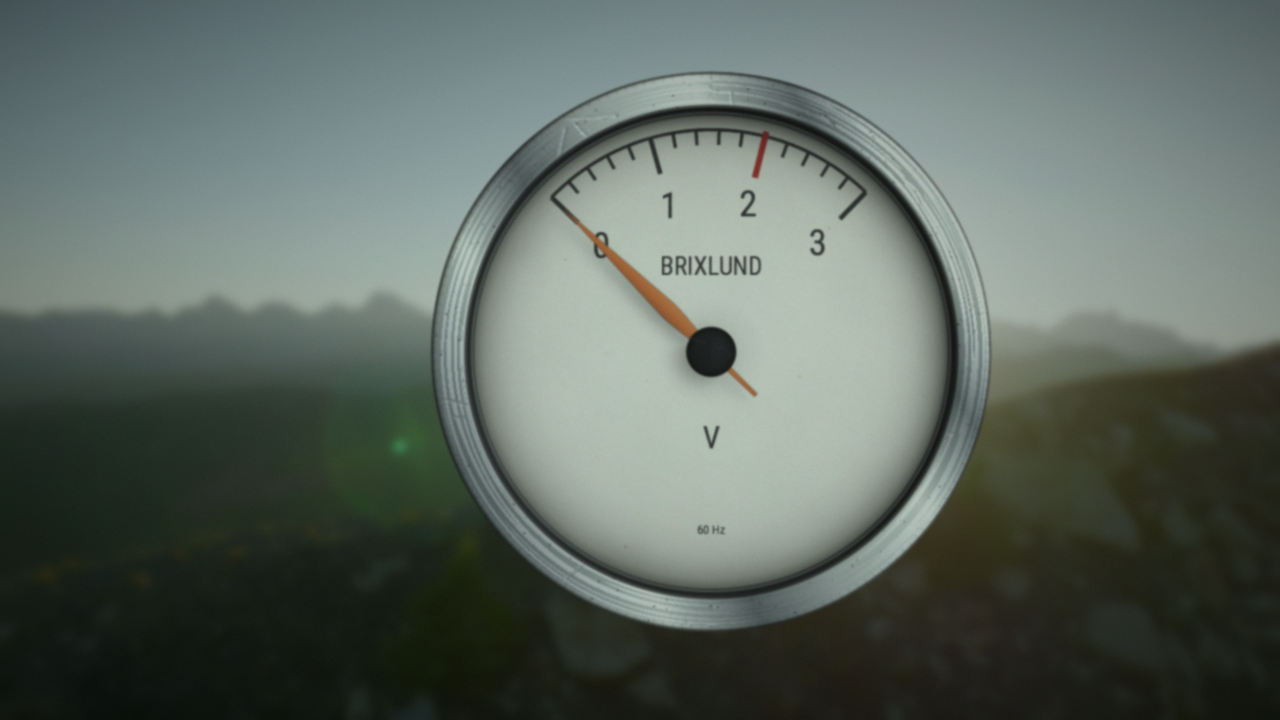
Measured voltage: 0
